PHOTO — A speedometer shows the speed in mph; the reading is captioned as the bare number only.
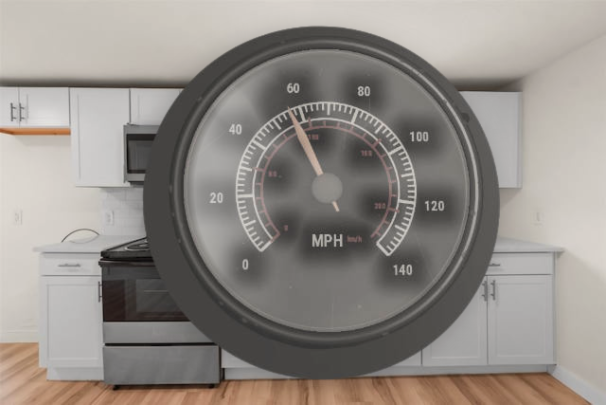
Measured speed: 56
